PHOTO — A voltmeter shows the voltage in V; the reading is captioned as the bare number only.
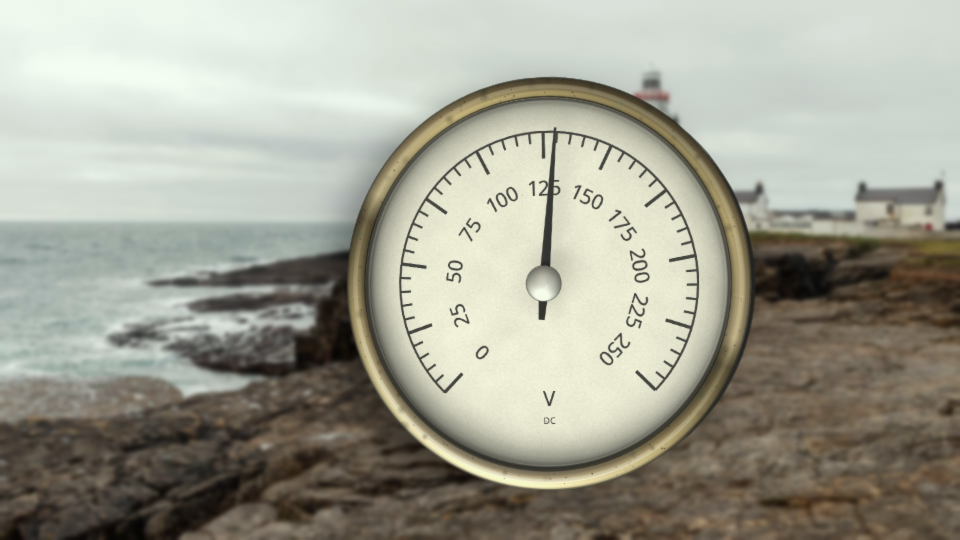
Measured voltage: 130
